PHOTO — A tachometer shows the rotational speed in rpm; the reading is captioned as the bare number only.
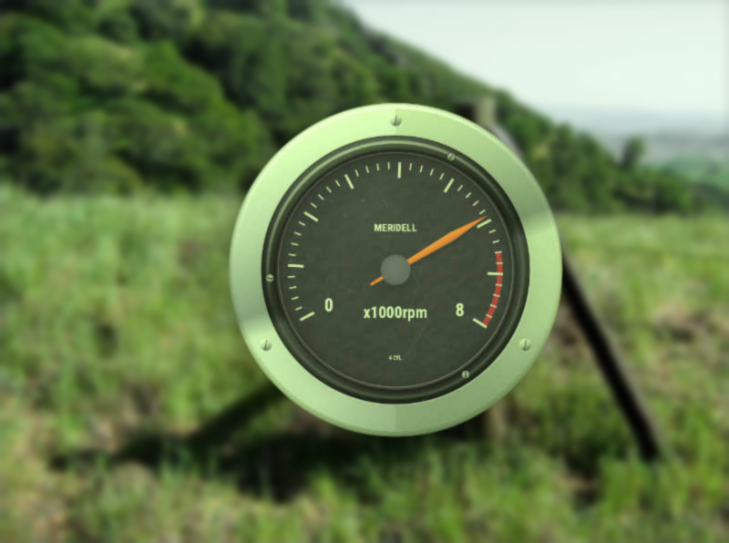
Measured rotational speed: 5900
